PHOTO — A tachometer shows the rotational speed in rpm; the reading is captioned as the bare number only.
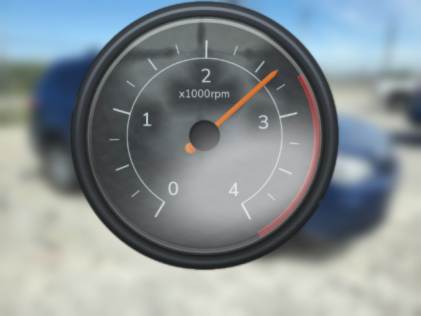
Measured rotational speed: 2625
